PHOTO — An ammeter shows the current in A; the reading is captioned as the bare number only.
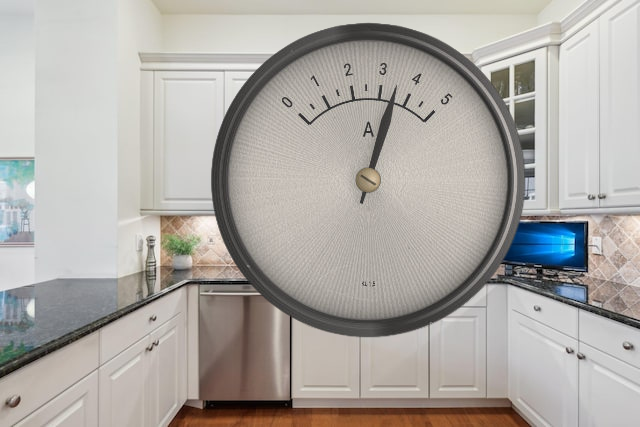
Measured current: 3.5
